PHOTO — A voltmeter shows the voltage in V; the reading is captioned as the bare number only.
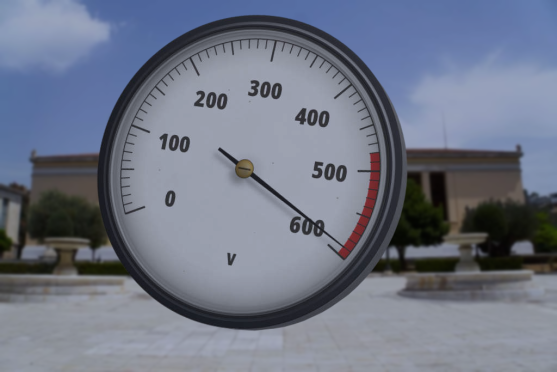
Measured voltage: 590
